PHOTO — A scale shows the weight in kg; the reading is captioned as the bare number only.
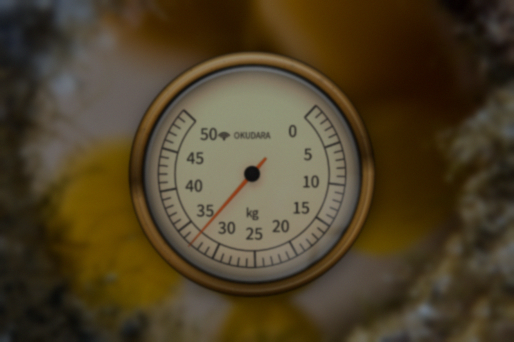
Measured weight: 33
